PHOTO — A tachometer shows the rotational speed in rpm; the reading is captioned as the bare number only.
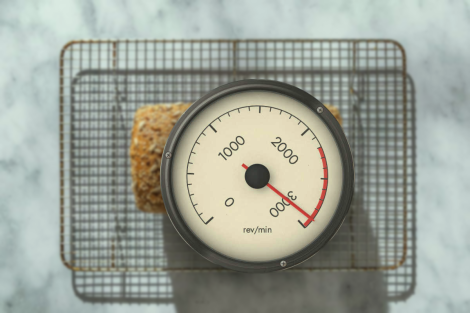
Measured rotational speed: 2900
